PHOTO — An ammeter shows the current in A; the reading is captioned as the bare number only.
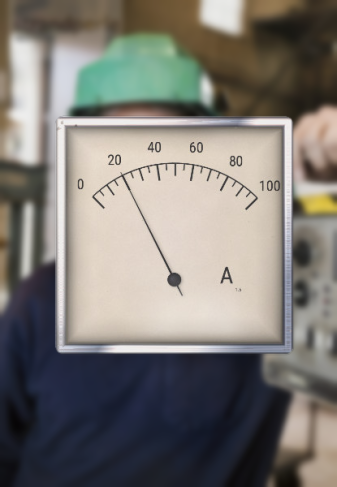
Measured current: 20
